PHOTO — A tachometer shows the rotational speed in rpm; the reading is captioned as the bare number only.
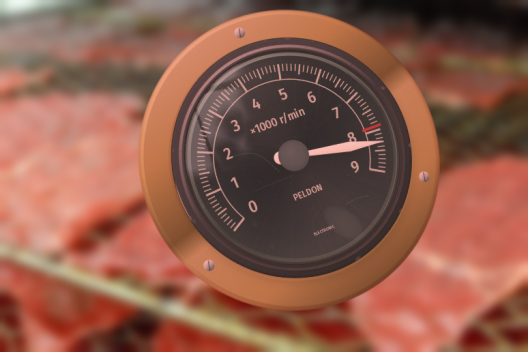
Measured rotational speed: 8300
